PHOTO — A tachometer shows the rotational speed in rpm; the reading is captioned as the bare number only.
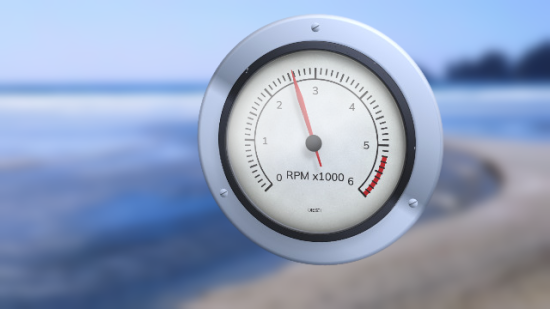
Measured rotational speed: 2600
